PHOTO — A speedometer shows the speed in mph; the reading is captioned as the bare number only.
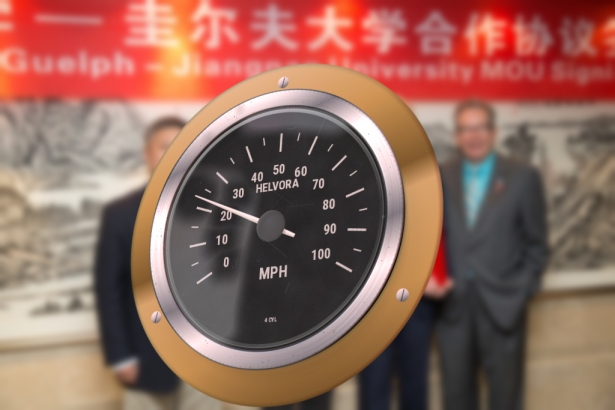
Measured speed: 22.5
